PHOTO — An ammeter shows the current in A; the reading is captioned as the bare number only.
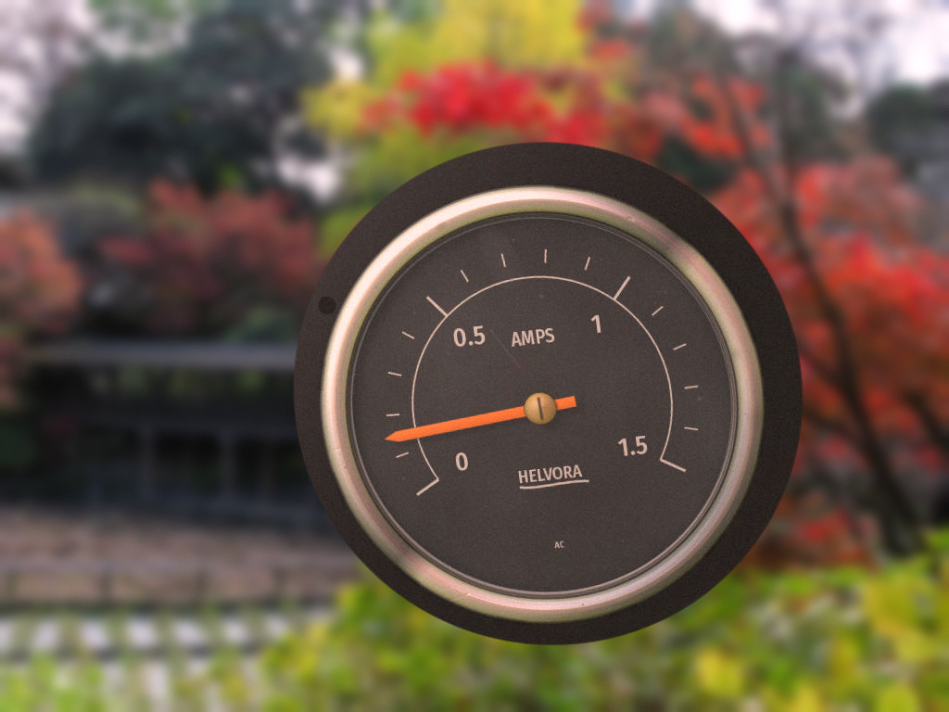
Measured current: 0.15
